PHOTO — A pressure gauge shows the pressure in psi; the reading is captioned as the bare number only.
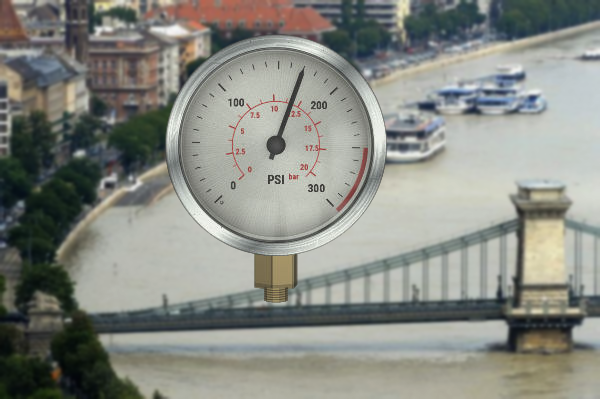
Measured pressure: 170
